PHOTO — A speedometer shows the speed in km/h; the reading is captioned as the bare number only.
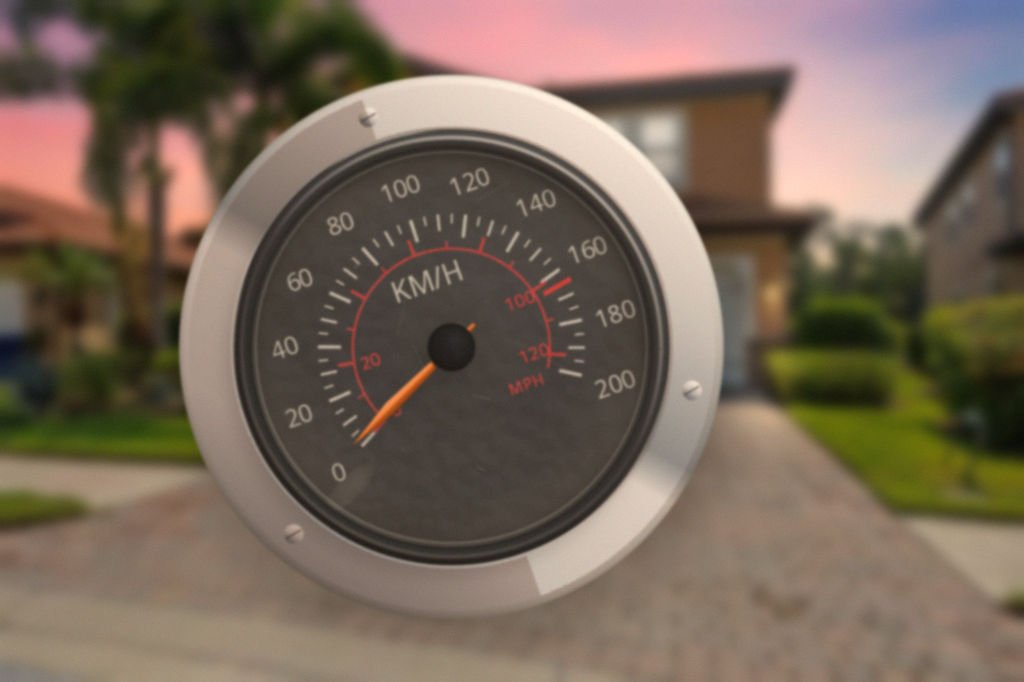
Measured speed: 2.5
